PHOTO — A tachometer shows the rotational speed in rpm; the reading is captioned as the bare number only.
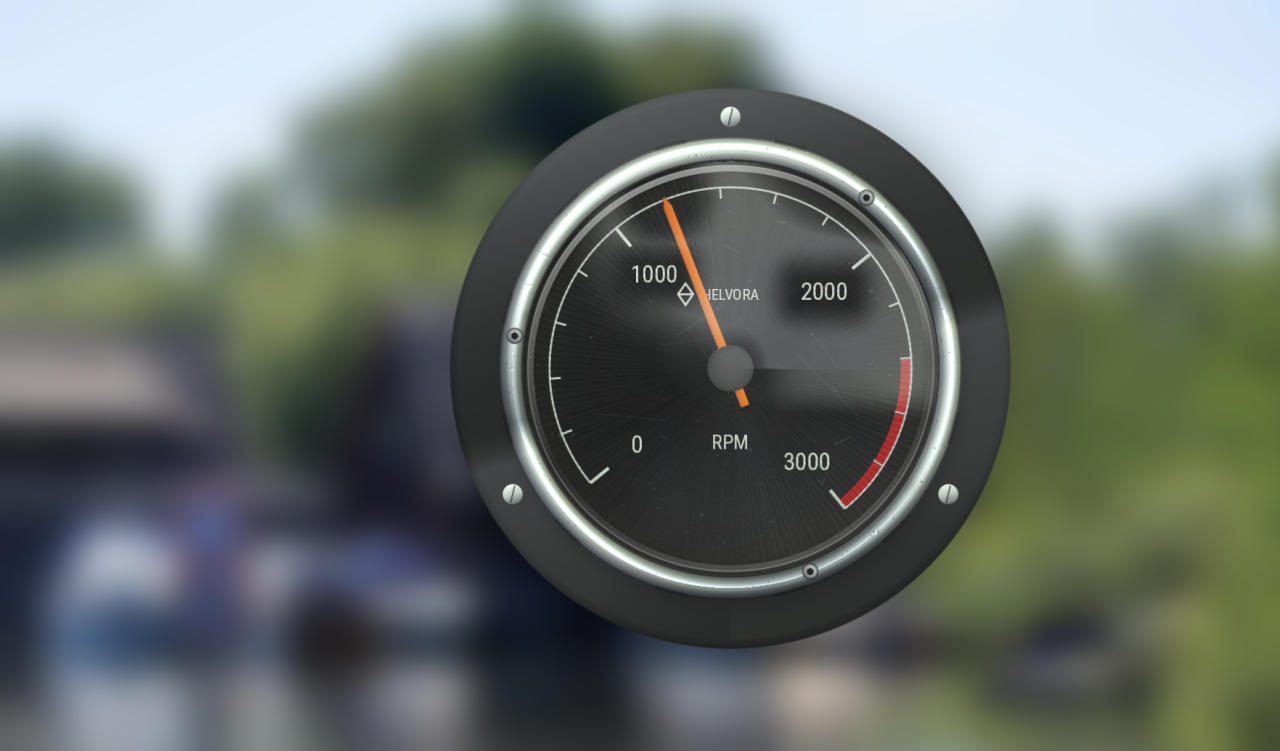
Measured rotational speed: 1200
